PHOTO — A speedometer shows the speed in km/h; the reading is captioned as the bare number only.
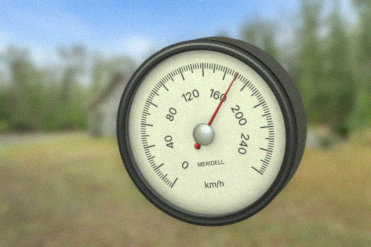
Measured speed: 170
